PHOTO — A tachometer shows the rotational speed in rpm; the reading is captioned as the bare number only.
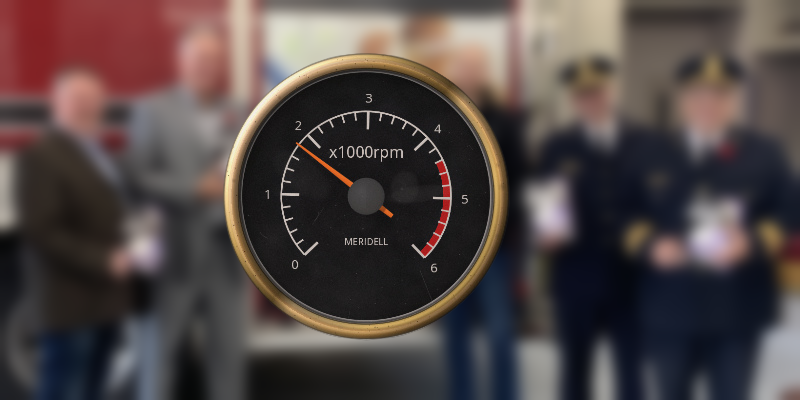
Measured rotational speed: 1800
